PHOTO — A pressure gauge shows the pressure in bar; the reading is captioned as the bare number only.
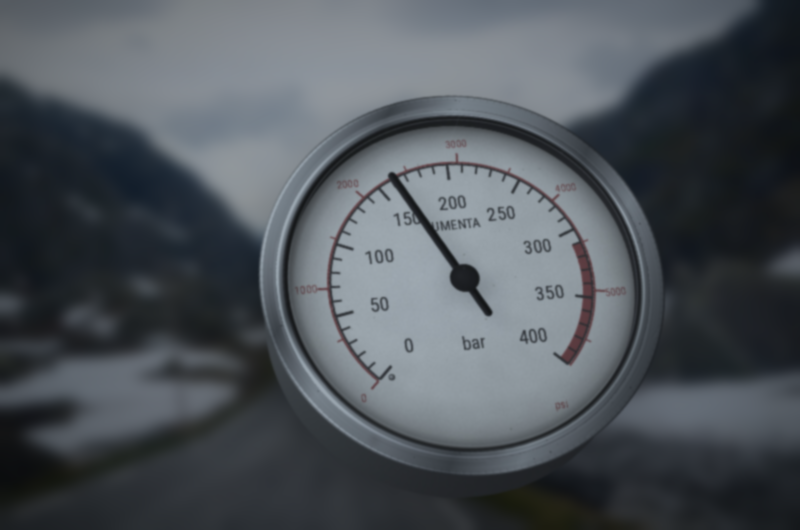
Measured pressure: 160
